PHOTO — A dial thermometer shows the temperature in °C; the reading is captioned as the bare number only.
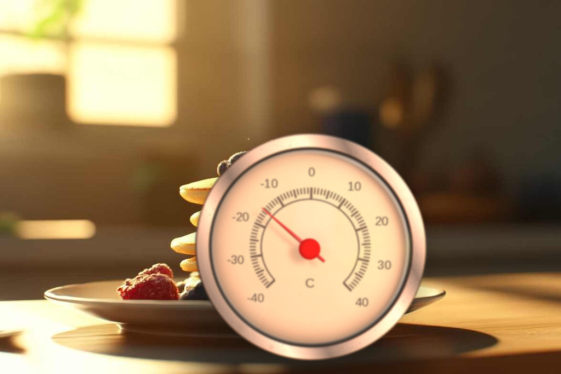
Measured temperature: -15
